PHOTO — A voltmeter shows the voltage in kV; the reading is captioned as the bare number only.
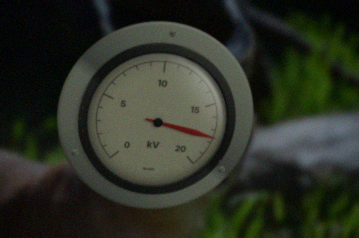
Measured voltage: 17.5
